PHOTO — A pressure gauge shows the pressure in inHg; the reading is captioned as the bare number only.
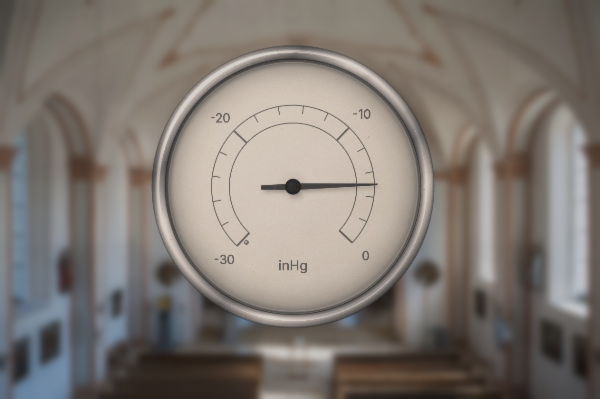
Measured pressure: -5
